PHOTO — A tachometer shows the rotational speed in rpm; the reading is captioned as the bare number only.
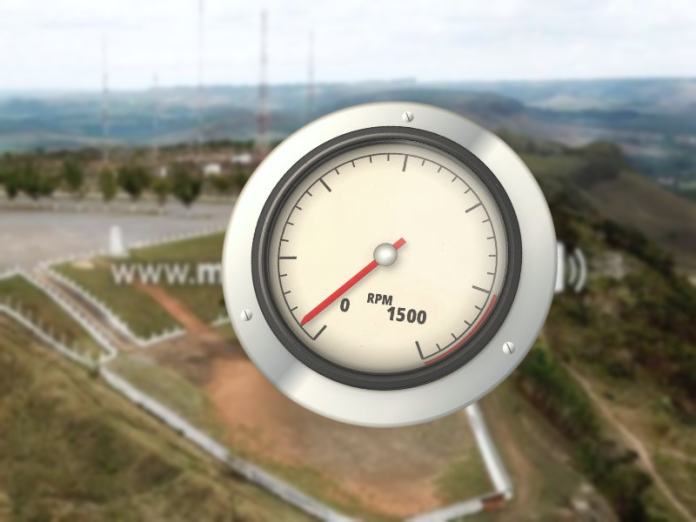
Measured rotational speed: 50
